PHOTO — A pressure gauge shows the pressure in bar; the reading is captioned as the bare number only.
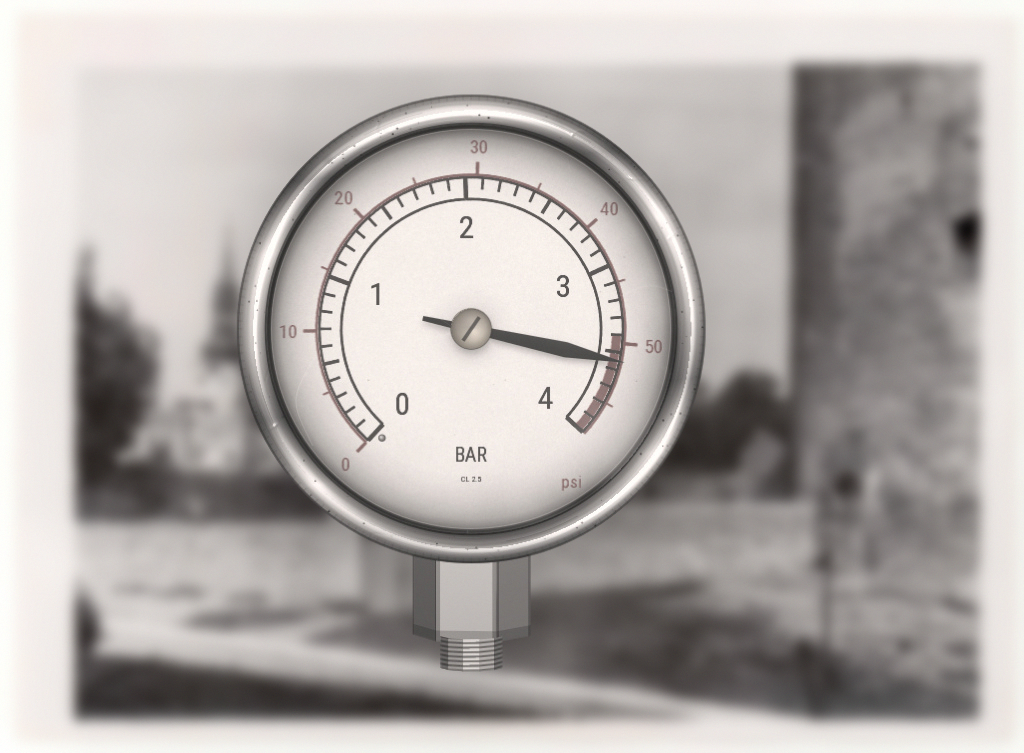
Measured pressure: 3.55
